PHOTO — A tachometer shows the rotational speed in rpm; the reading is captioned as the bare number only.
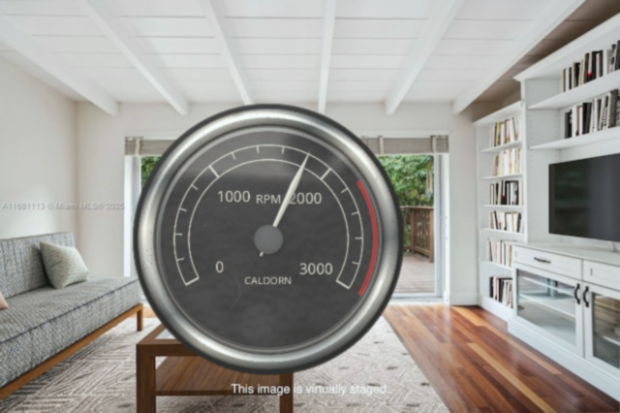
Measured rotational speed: 1800
